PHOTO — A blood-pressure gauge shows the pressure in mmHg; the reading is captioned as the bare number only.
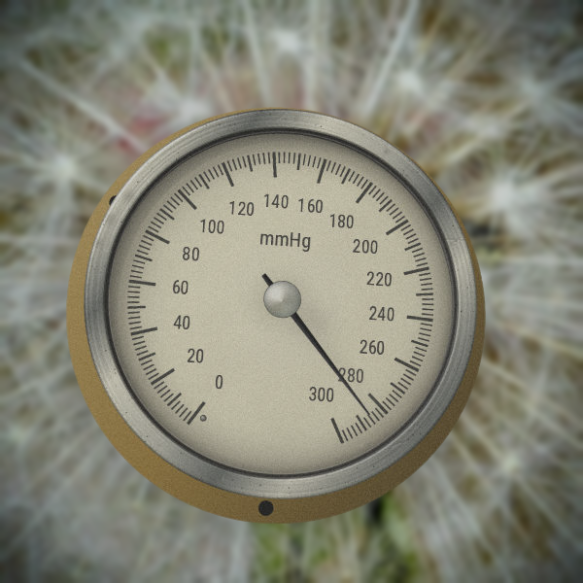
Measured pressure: 286
